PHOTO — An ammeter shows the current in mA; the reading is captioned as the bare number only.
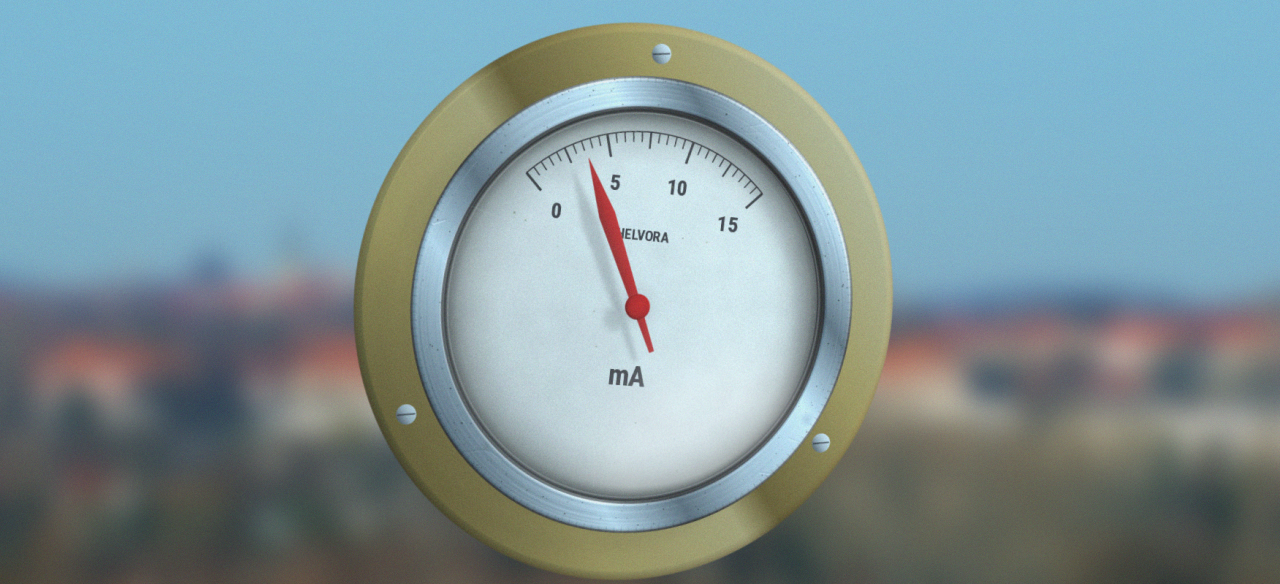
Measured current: 3.5
